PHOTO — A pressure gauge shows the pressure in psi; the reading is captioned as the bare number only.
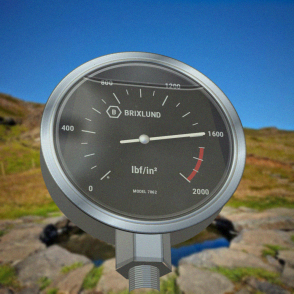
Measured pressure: 1600
